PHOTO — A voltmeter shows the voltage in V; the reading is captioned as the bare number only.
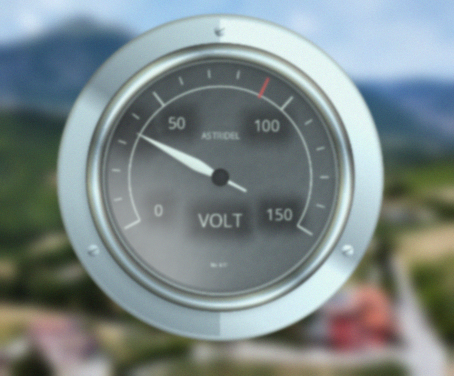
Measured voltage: 35
